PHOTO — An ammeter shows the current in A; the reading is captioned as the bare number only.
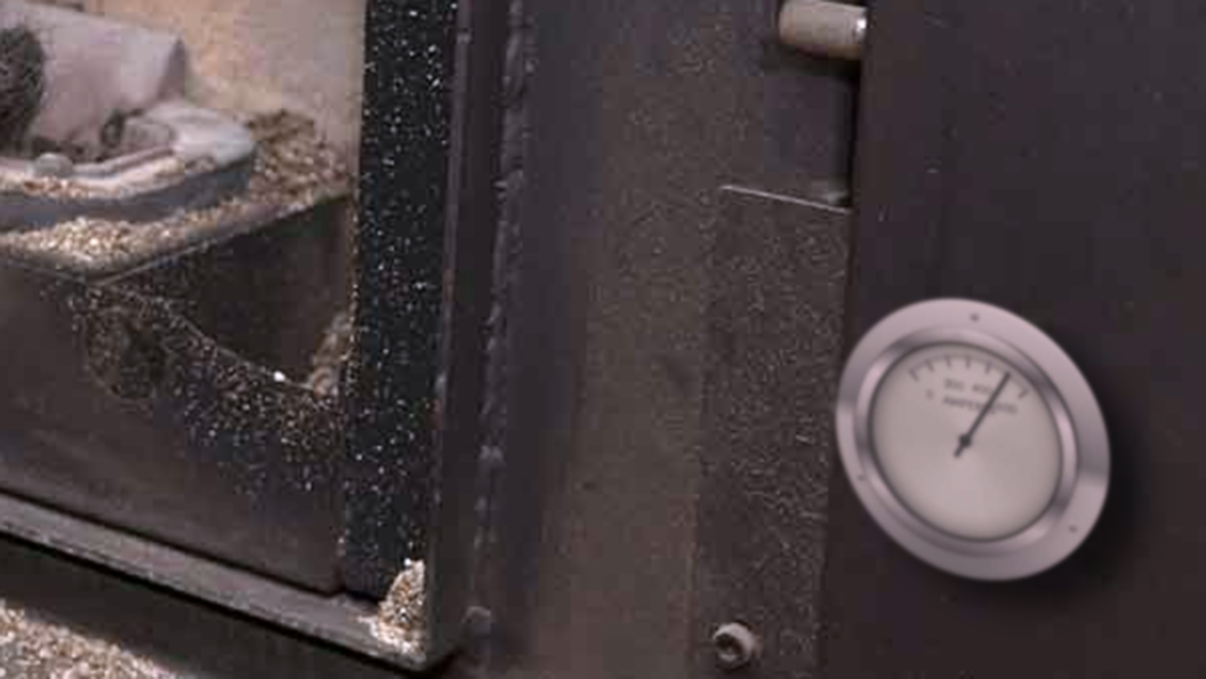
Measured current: 500
